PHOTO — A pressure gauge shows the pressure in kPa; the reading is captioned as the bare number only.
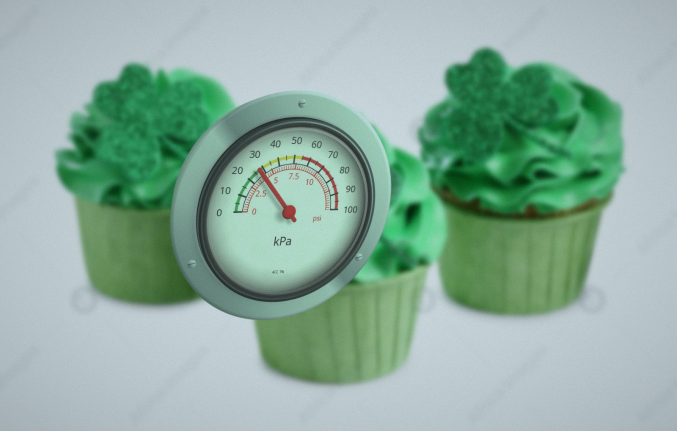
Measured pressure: 27.5
